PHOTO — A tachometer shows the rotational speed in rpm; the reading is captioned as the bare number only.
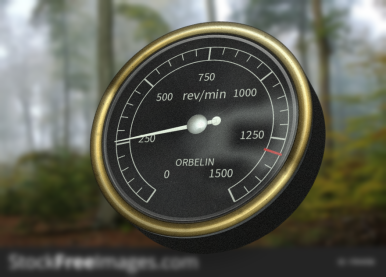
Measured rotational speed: 250
